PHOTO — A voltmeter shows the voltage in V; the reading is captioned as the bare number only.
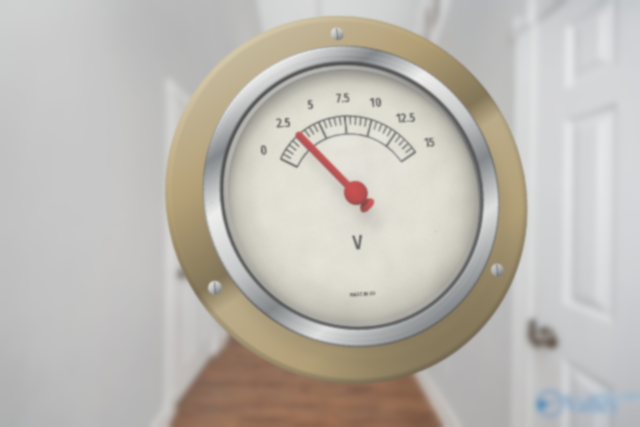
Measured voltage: 2.5
